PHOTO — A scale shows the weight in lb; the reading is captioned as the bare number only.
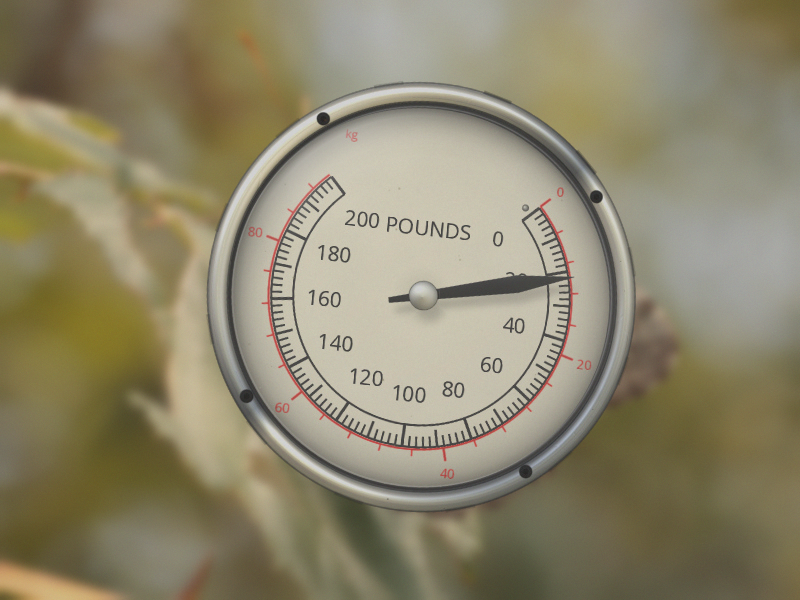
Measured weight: 22
